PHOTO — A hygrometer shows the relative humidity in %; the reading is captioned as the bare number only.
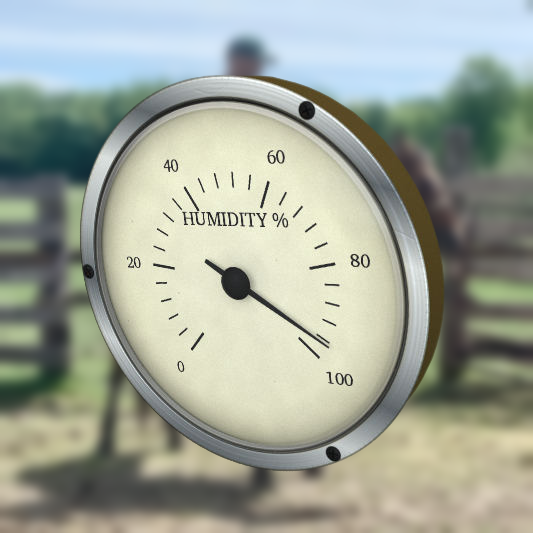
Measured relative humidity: 96
